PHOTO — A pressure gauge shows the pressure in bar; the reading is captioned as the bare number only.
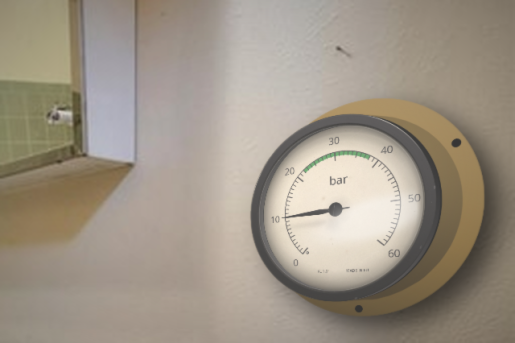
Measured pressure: 10
